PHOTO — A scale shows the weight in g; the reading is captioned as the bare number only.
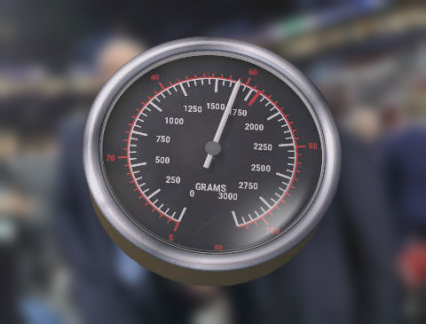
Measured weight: 1650
